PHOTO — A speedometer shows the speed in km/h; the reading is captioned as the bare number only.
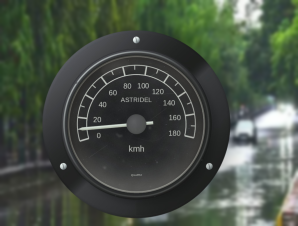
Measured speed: 10
